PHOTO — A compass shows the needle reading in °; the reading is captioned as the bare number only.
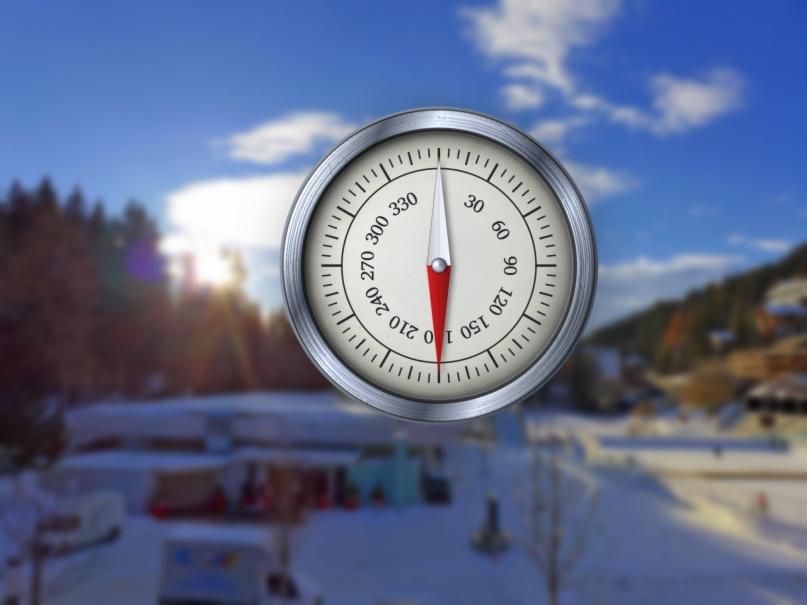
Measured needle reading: 180
